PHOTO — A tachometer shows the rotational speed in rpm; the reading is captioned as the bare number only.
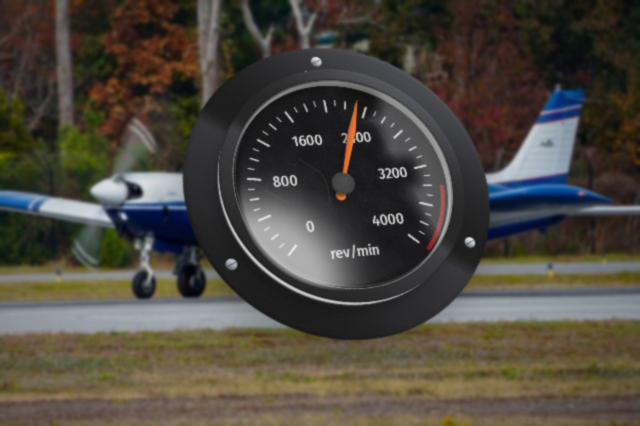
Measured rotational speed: 2300
